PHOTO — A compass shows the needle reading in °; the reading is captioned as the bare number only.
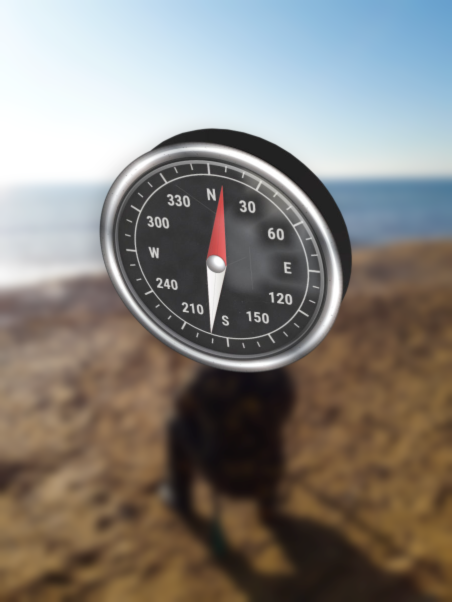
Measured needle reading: 10
